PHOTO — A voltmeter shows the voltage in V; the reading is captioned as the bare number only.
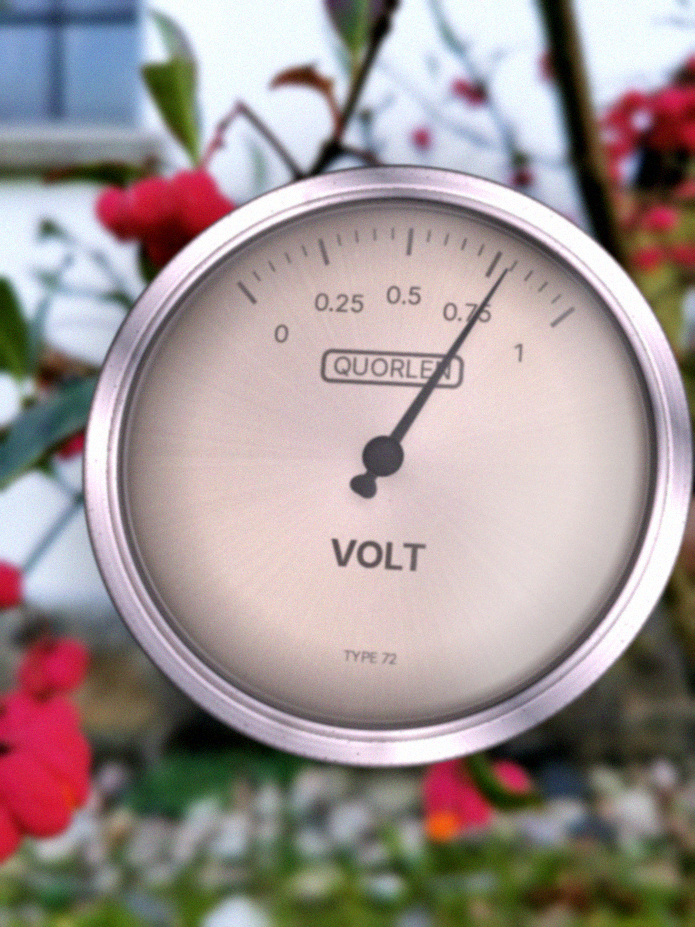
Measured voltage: 0.8
